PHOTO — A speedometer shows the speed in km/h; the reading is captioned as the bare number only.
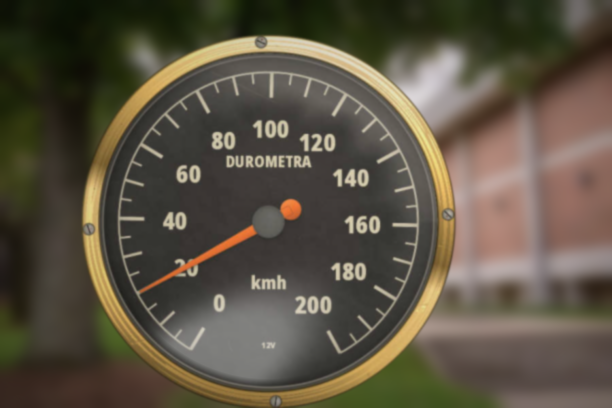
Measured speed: 20
